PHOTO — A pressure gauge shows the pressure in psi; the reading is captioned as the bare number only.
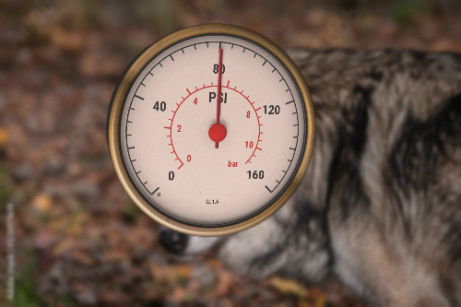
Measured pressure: 80
